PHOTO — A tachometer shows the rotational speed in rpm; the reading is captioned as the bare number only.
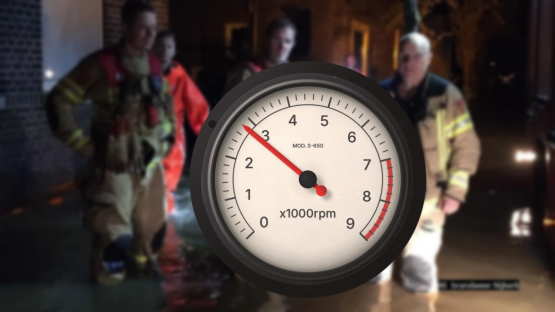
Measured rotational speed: 2800
